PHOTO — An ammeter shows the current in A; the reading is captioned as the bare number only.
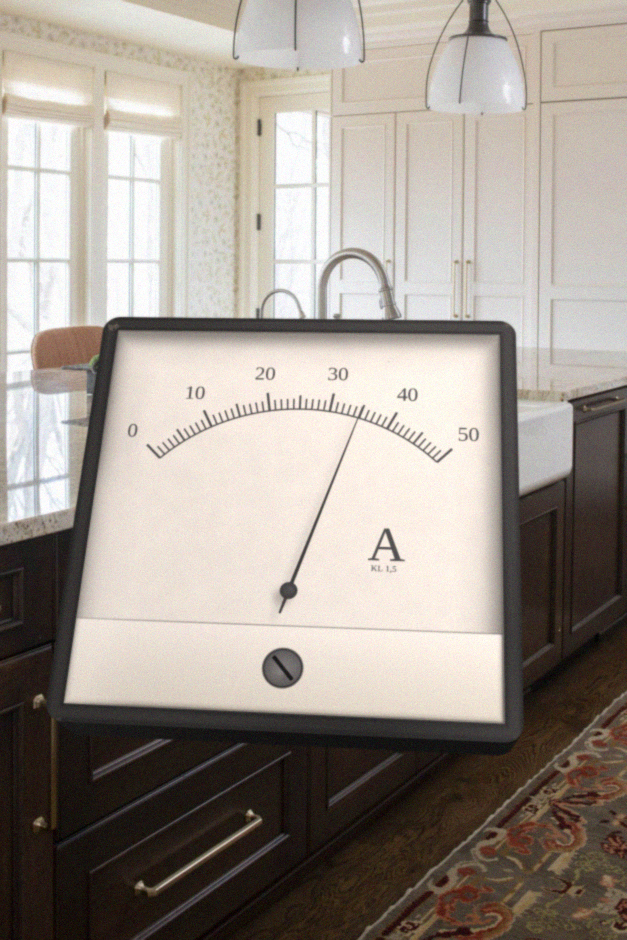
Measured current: 35
